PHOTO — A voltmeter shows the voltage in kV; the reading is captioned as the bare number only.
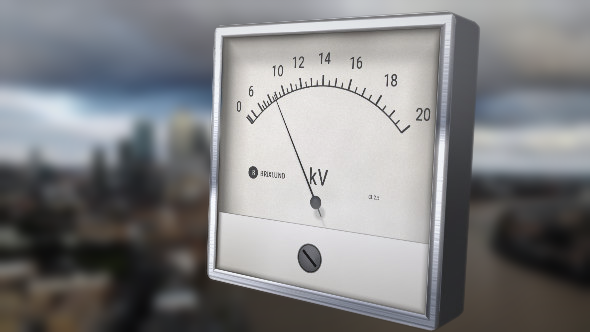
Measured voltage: 9
